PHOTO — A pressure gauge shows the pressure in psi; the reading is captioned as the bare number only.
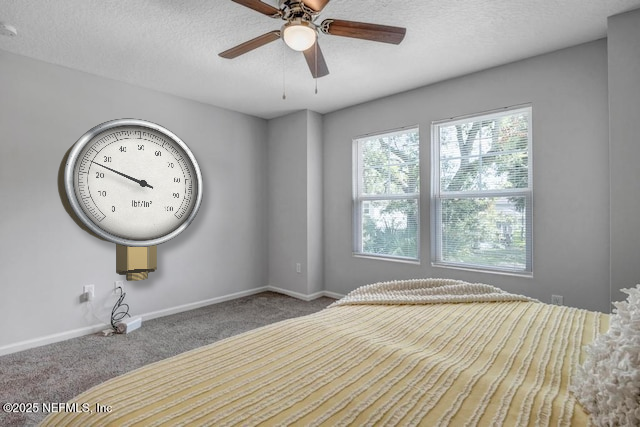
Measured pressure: 25
